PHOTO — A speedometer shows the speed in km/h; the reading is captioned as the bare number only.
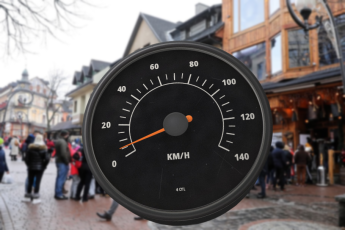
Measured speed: 5
